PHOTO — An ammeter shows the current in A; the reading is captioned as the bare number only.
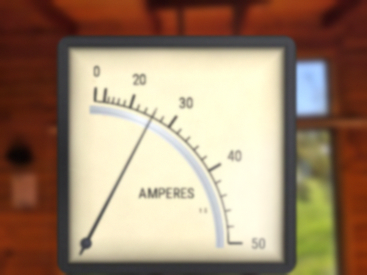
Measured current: 26
